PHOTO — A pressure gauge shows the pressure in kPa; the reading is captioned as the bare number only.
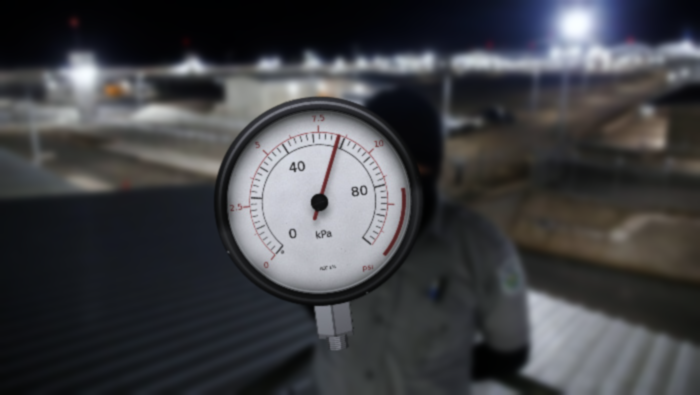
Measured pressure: 58
